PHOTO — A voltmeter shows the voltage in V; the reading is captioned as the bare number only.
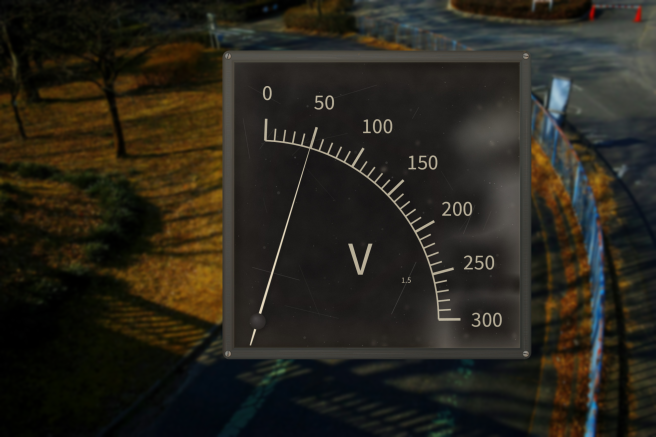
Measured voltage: 50
